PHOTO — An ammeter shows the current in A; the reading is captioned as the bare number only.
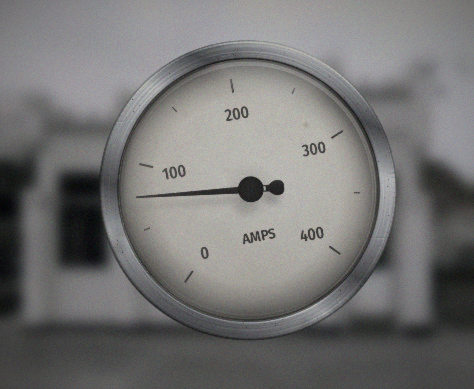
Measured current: 75
